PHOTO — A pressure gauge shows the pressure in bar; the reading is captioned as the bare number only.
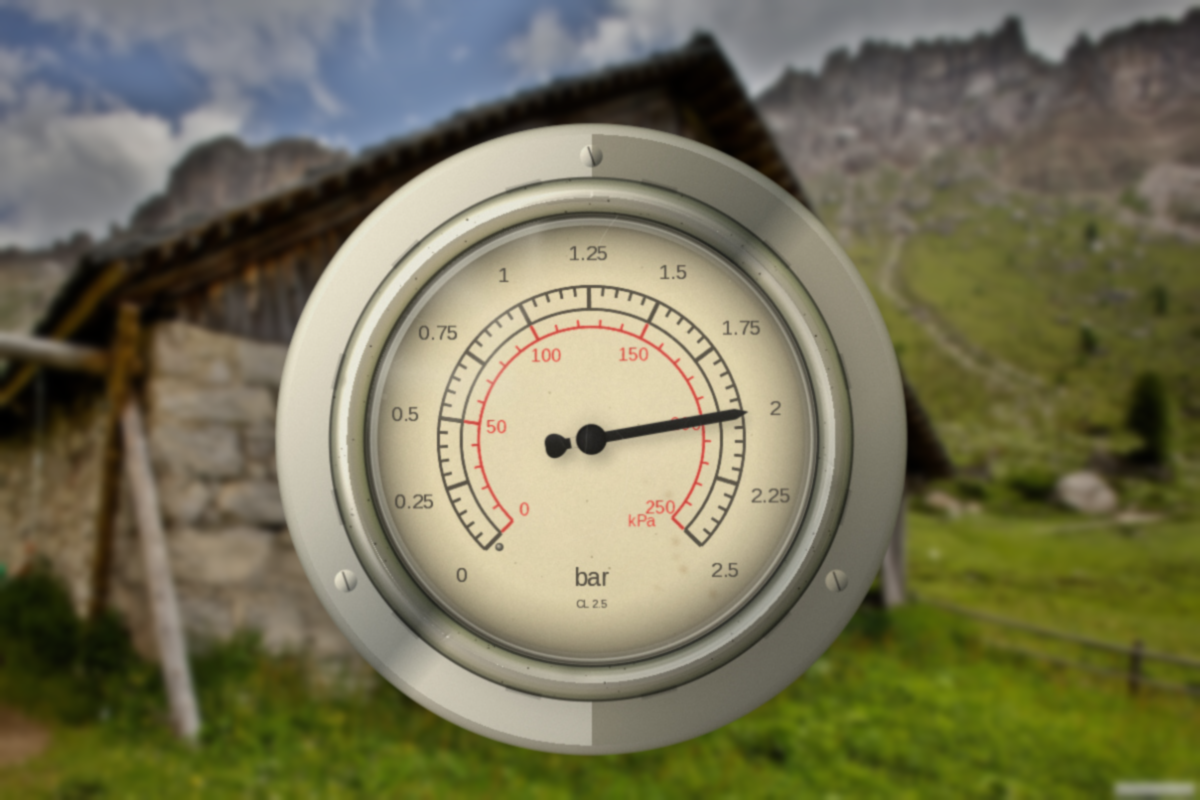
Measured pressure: 2
